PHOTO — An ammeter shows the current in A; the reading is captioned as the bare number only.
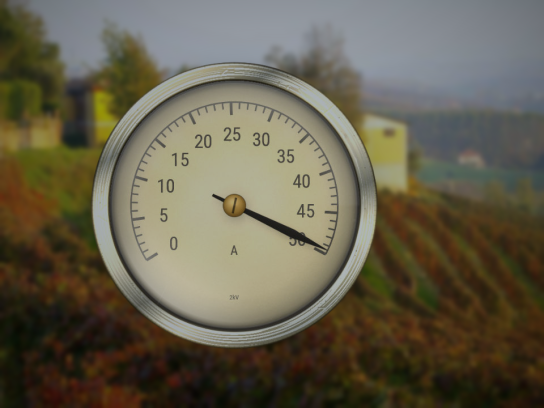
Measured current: 49.5
